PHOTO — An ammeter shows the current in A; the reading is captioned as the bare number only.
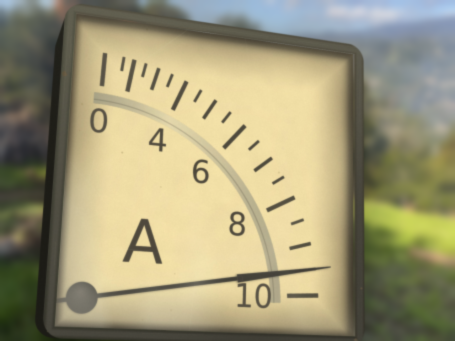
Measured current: 9.5
